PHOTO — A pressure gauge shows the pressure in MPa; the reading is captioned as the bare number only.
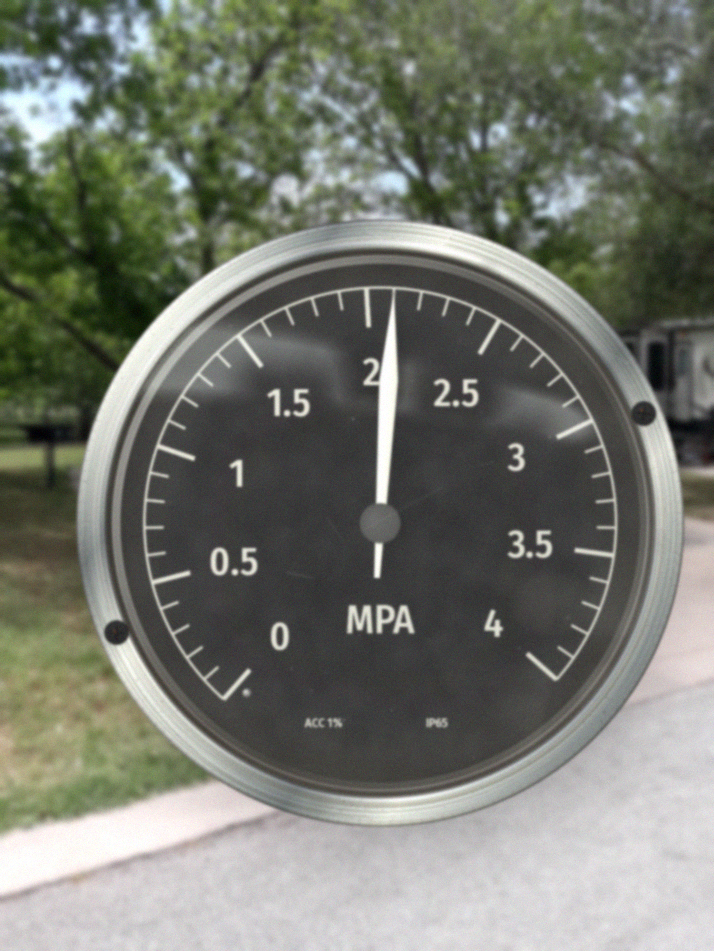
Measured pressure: 2.1
